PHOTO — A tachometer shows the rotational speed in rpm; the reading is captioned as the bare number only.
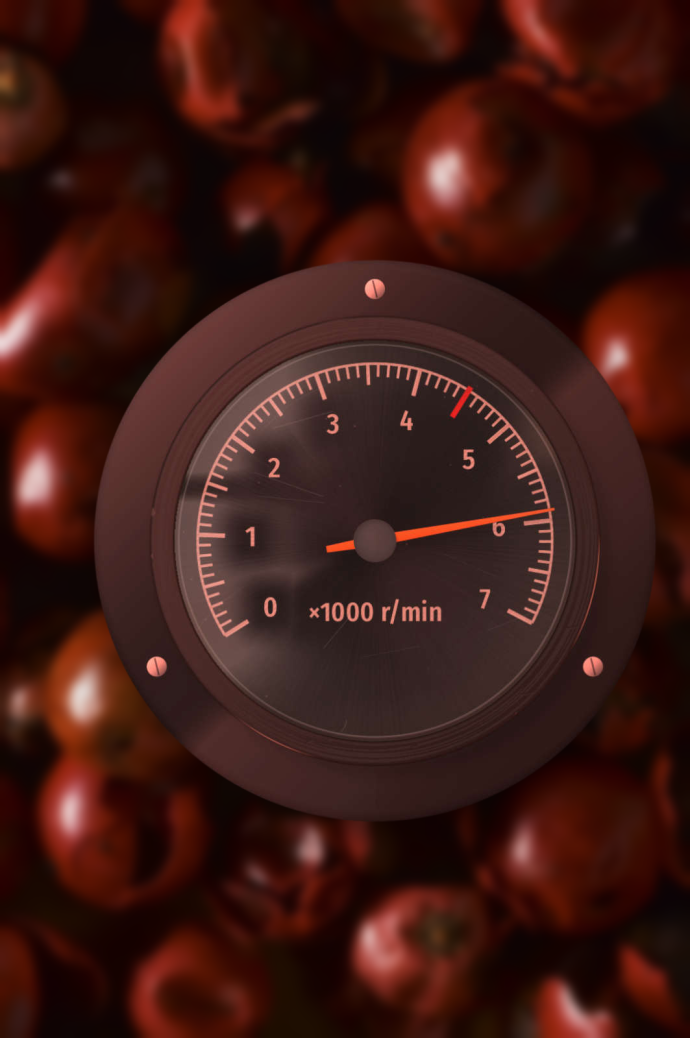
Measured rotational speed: 5900
